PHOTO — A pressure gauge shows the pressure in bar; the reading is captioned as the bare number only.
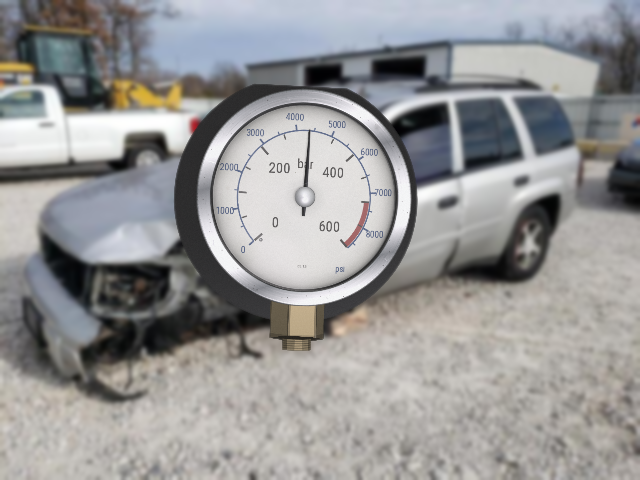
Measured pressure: 300
